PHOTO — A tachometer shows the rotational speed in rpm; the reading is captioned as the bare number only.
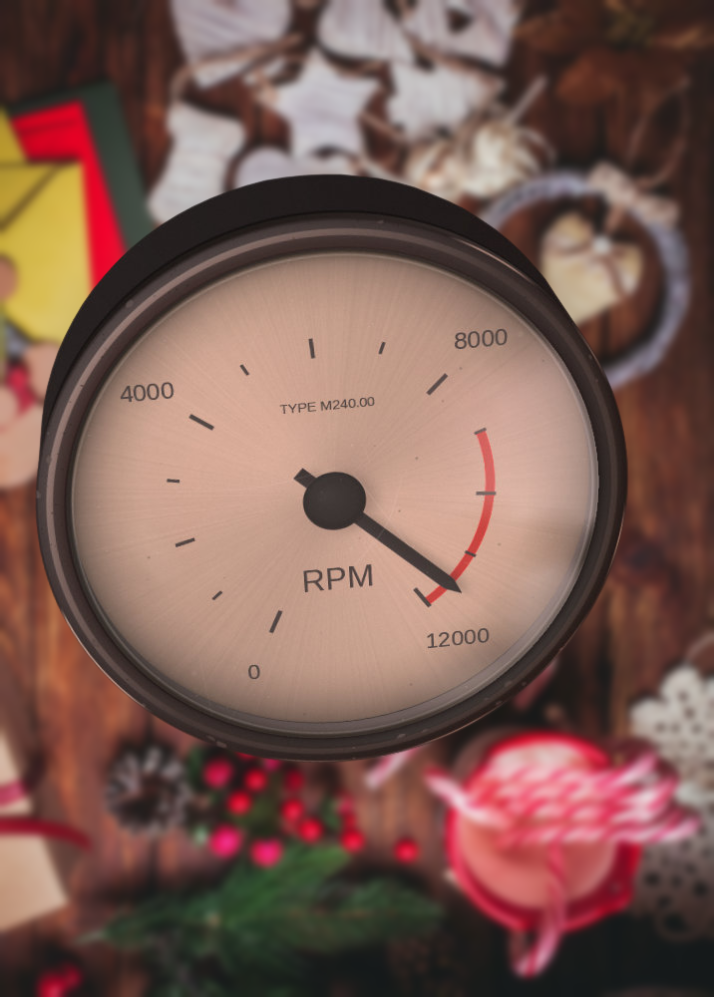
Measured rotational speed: 11500
